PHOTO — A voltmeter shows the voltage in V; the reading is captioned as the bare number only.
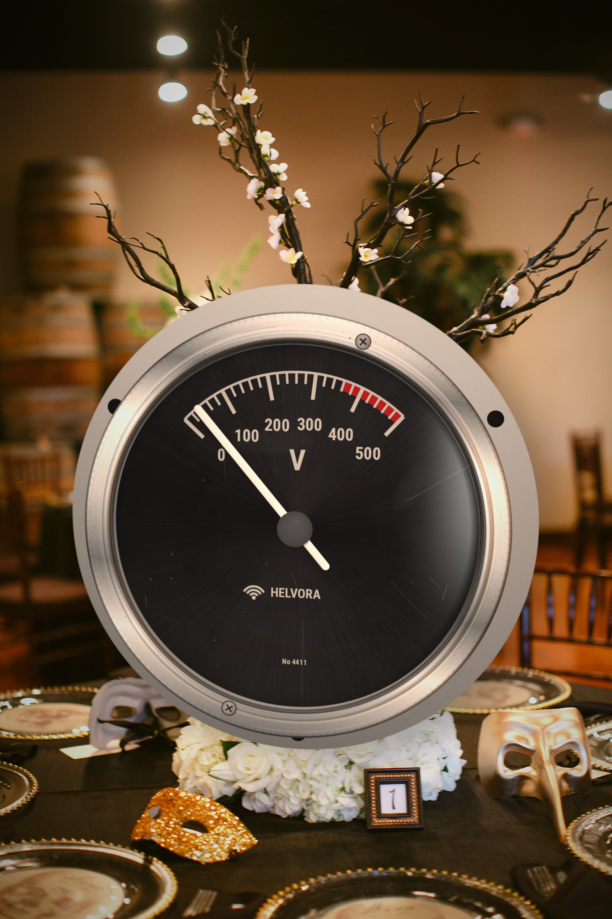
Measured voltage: 40
